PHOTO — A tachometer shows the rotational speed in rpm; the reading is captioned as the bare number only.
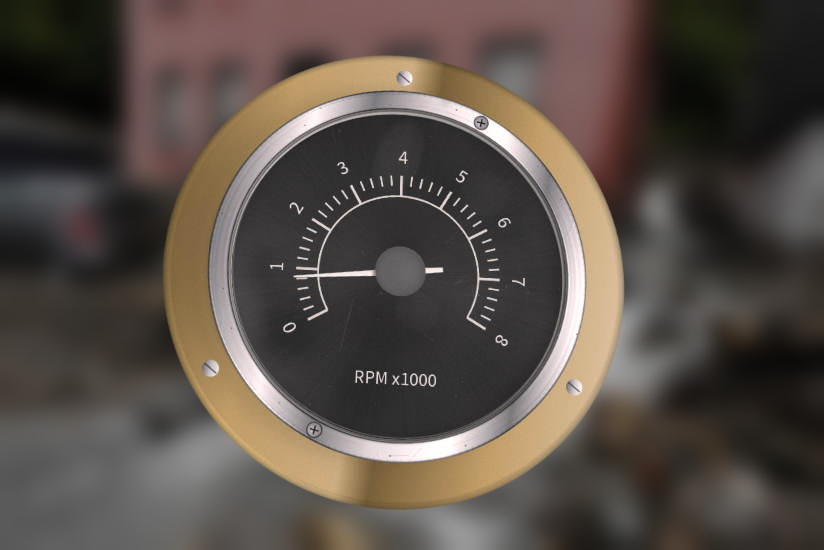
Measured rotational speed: 800
